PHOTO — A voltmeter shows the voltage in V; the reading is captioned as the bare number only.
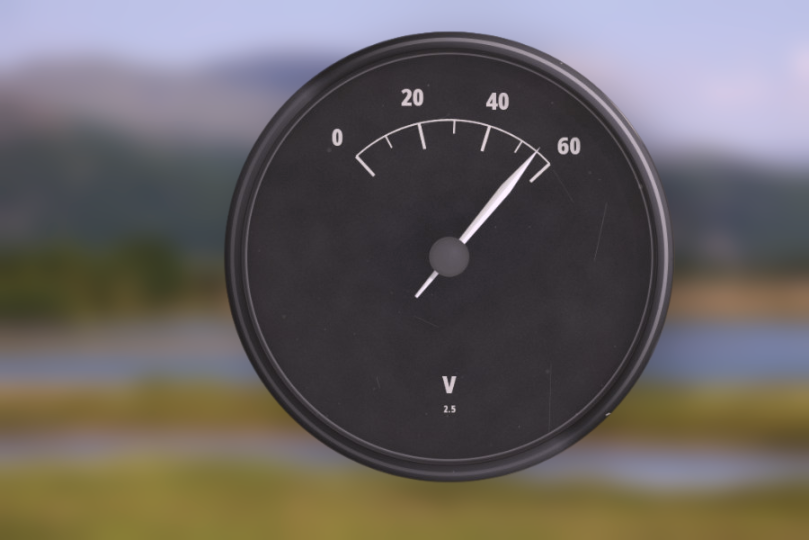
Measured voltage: 55
